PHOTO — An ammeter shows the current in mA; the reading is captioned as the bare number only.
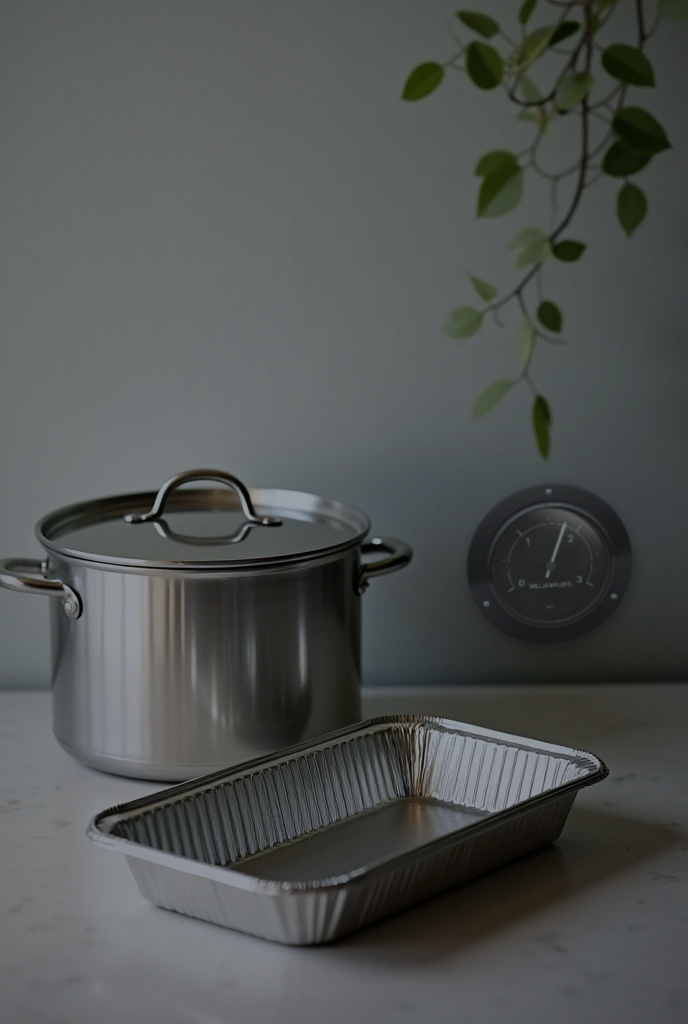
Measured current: 1.75
